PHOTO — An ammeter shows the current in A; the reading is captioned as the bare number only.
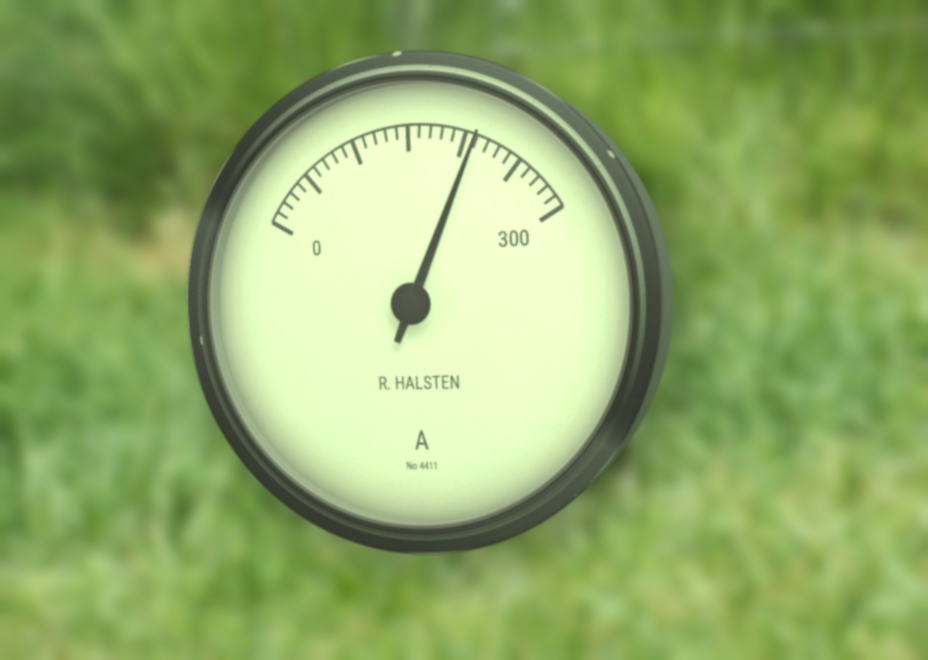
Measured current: 210
